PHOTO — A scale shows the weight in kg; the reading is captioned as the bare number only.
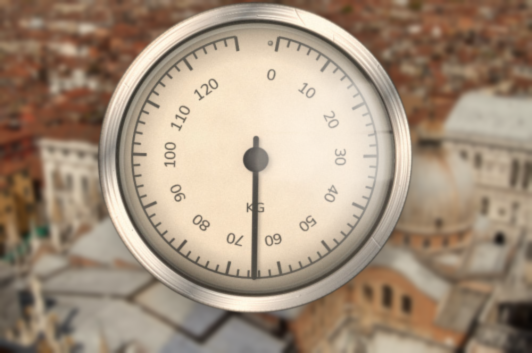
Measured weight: 65
